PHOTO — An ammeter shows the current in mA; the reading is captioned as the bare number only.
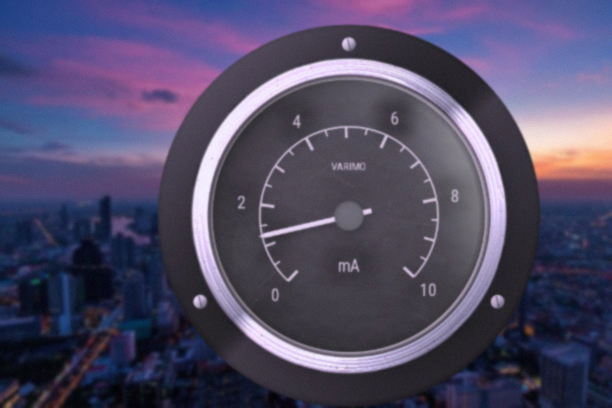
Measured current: 1.25
